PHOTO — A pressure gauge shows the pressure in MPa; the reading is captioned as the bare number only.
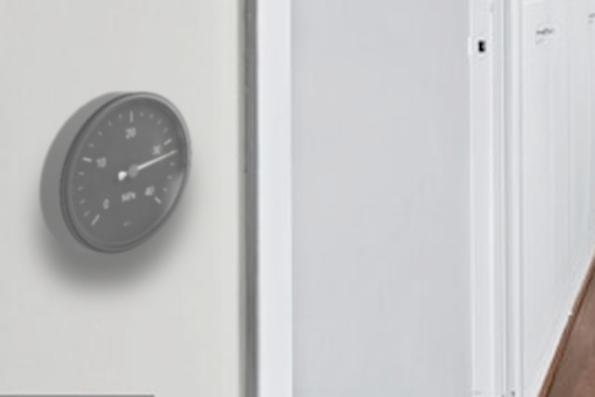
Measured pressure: 32
